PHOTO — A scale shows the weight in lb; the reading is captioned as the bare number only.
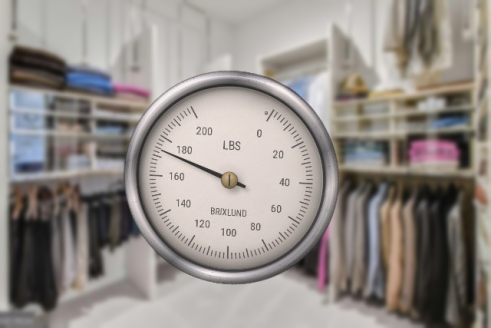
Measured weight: 174
